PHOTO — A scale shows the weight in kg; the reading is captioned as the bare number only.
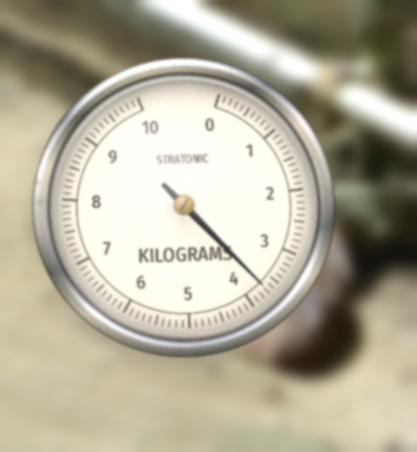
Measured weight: 3.7
